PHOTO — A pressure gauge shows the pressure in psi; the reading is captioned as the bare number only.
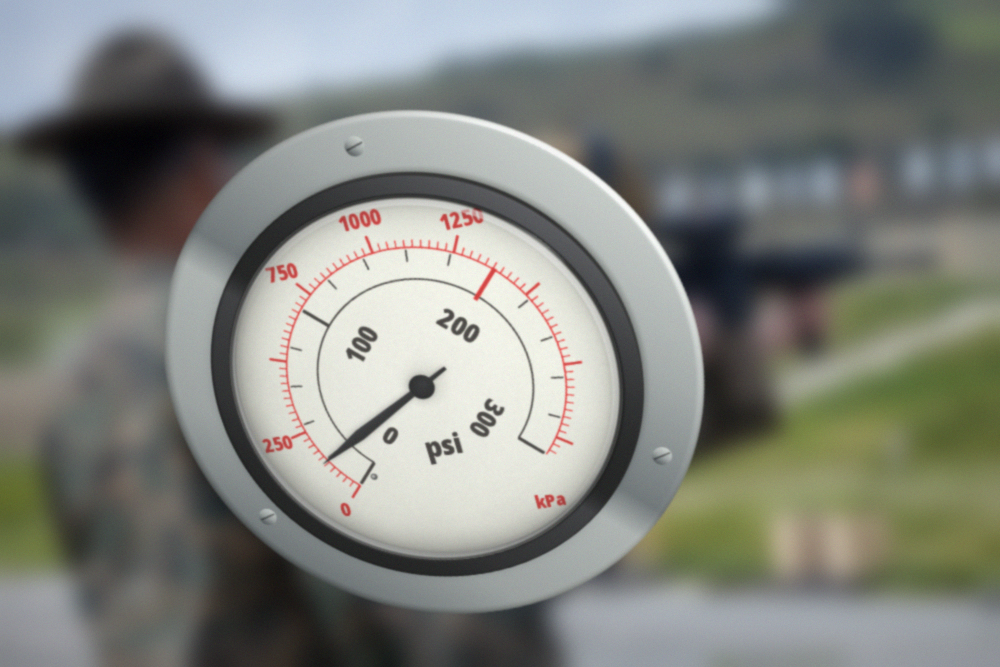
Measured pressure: 20
